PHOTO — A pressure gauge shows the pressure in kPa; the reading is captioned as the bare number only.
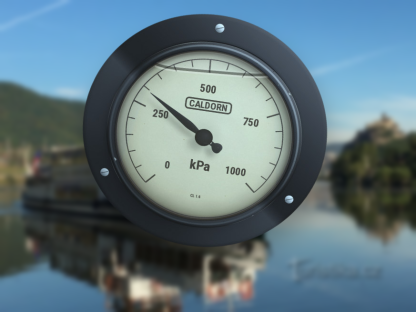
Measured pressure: 300
